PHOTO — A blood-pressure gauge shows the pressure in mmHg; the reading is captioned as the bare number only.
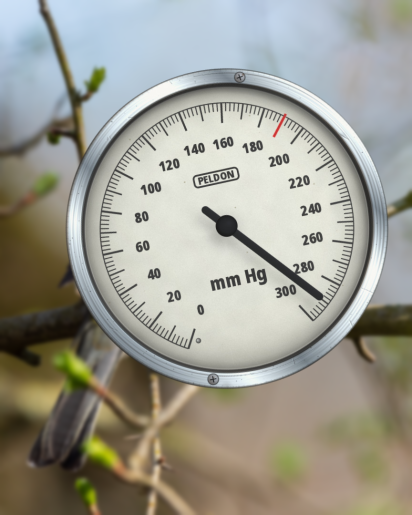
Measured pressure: 290
